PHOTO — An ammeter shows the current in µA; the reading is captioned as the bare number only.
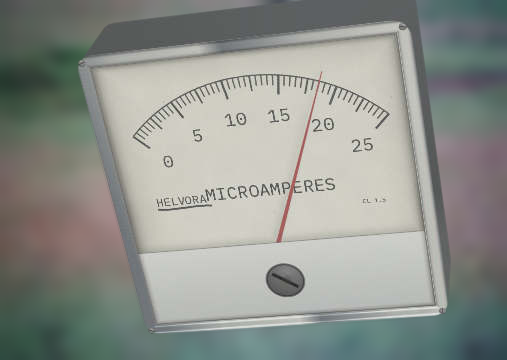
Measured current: 18.5
